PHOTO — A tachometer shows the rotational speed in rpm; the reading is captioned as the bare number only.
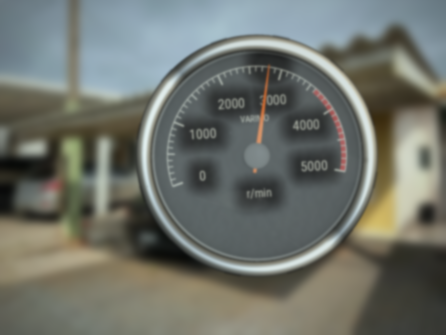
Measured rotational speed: 2800
